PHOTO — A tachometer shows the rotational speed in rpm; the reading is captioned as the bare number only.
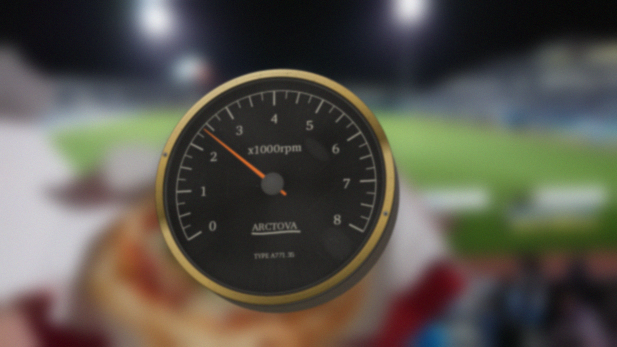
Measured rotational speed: 2375
